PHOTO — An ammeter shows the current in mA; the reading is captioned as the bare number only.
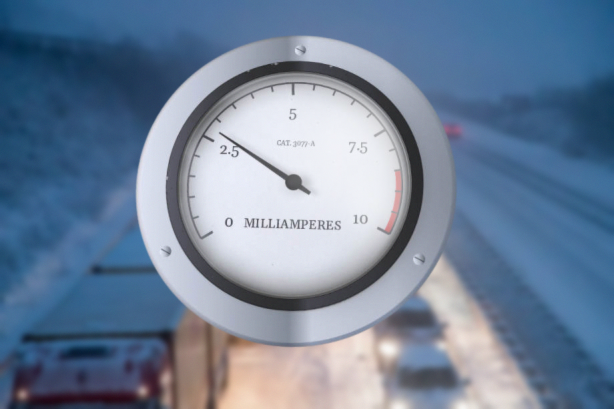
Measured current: 2.75
